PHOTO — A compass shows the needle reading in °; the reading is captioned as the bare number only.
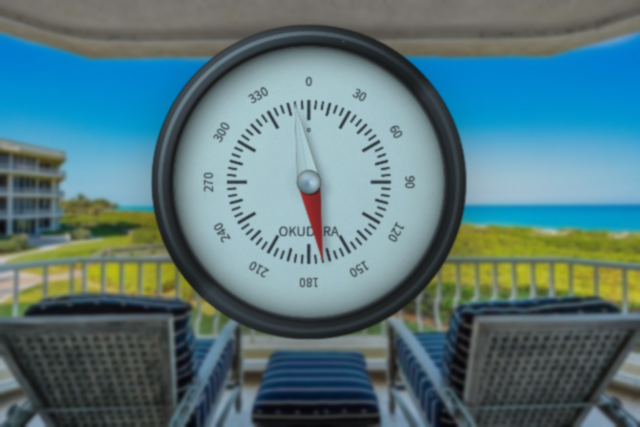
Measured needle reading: 170
